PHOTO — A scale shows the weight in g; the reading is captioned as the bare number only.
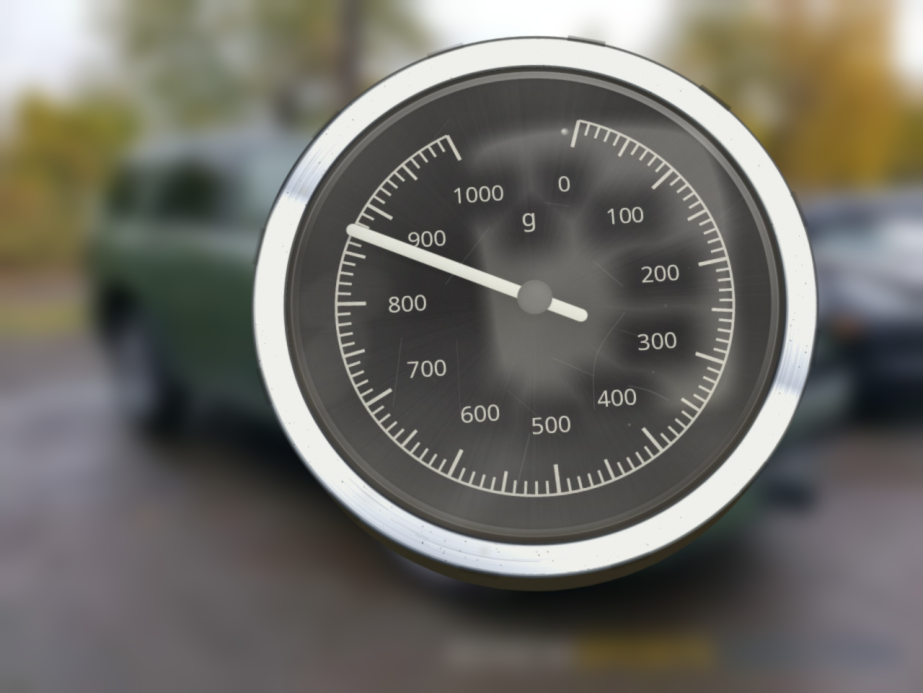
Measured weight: 870
